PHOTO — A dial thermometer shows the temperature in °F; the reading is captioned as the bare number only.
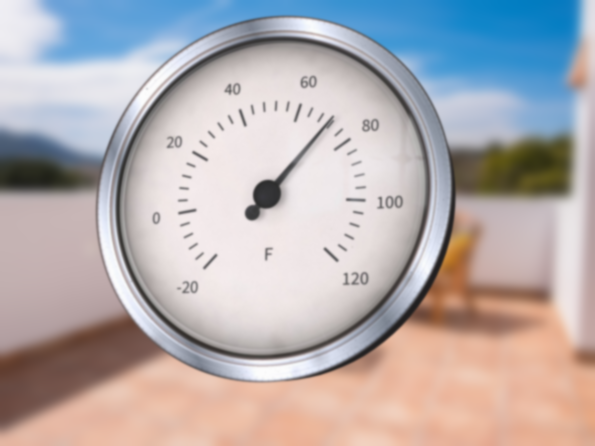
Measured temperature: 72
